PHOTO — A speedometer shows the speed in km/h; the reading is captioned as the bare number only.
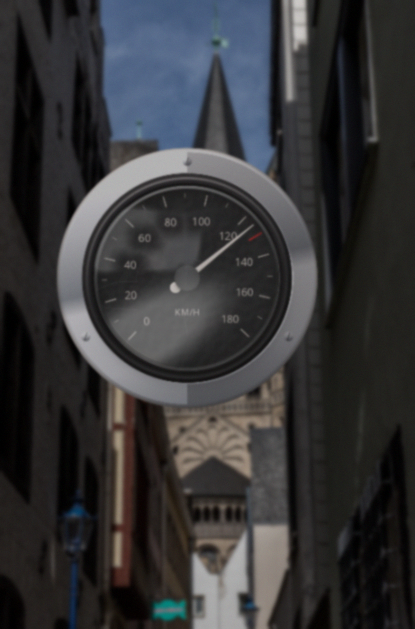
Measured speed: 125
